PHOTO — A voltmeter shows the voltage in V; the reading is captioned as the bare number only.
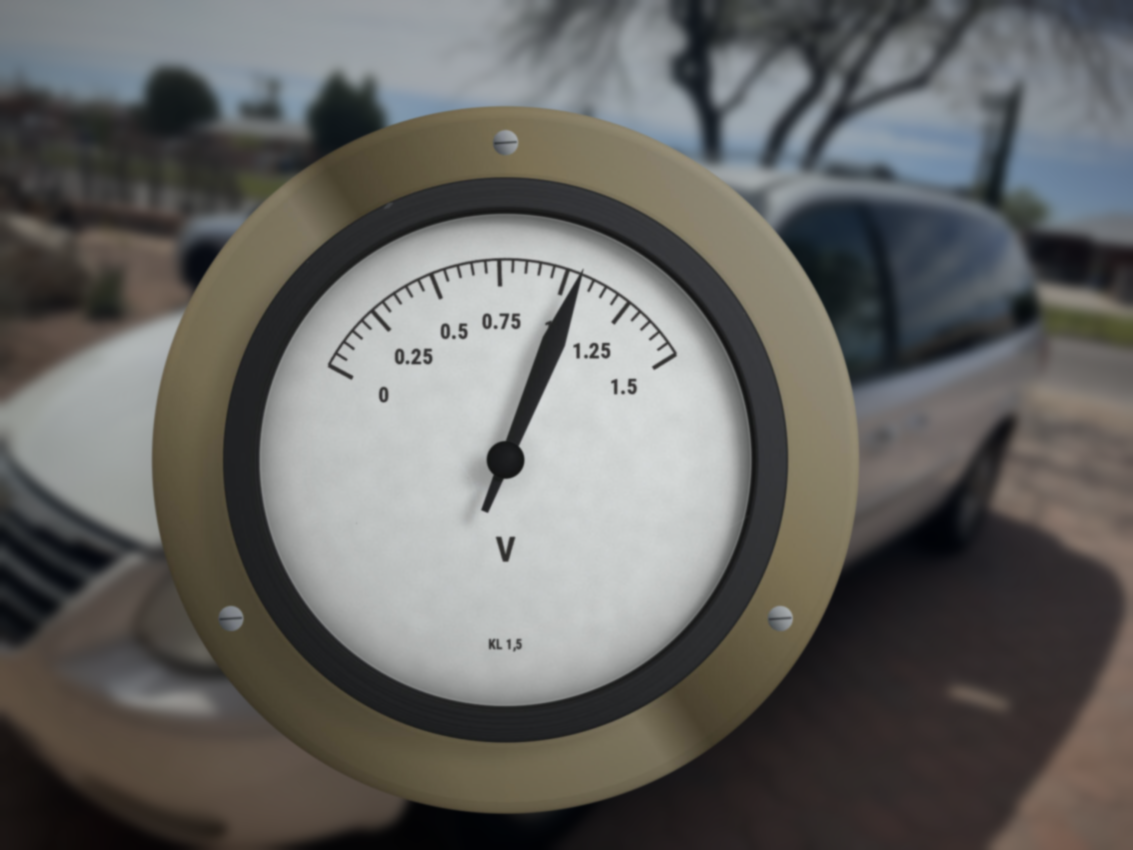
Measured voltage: 1.05
